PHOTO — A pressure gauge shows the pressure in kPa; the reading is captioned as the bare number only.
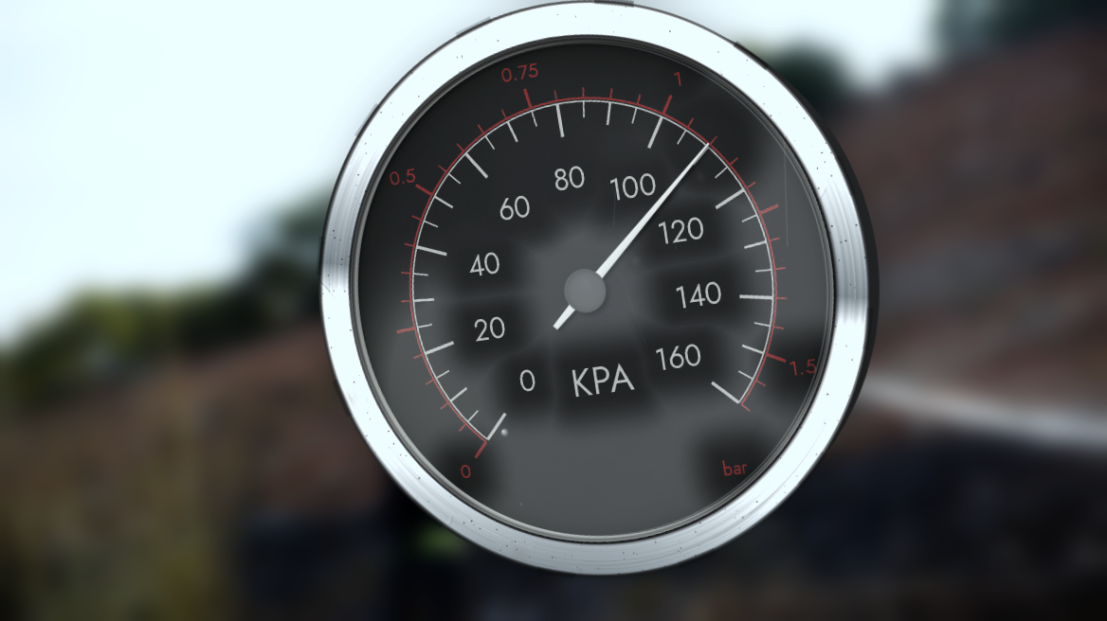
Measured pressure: 110
